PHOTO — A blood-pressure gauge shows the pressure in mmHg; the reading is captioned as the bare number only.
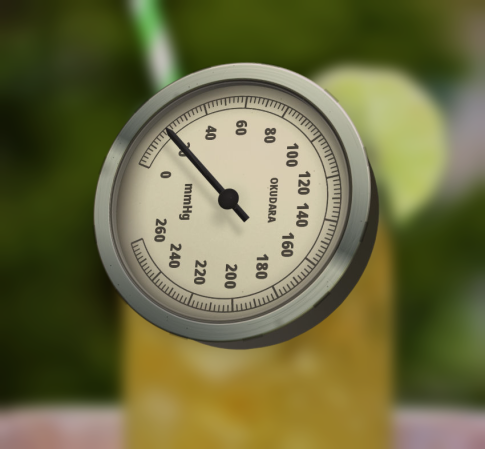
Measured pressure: 20
